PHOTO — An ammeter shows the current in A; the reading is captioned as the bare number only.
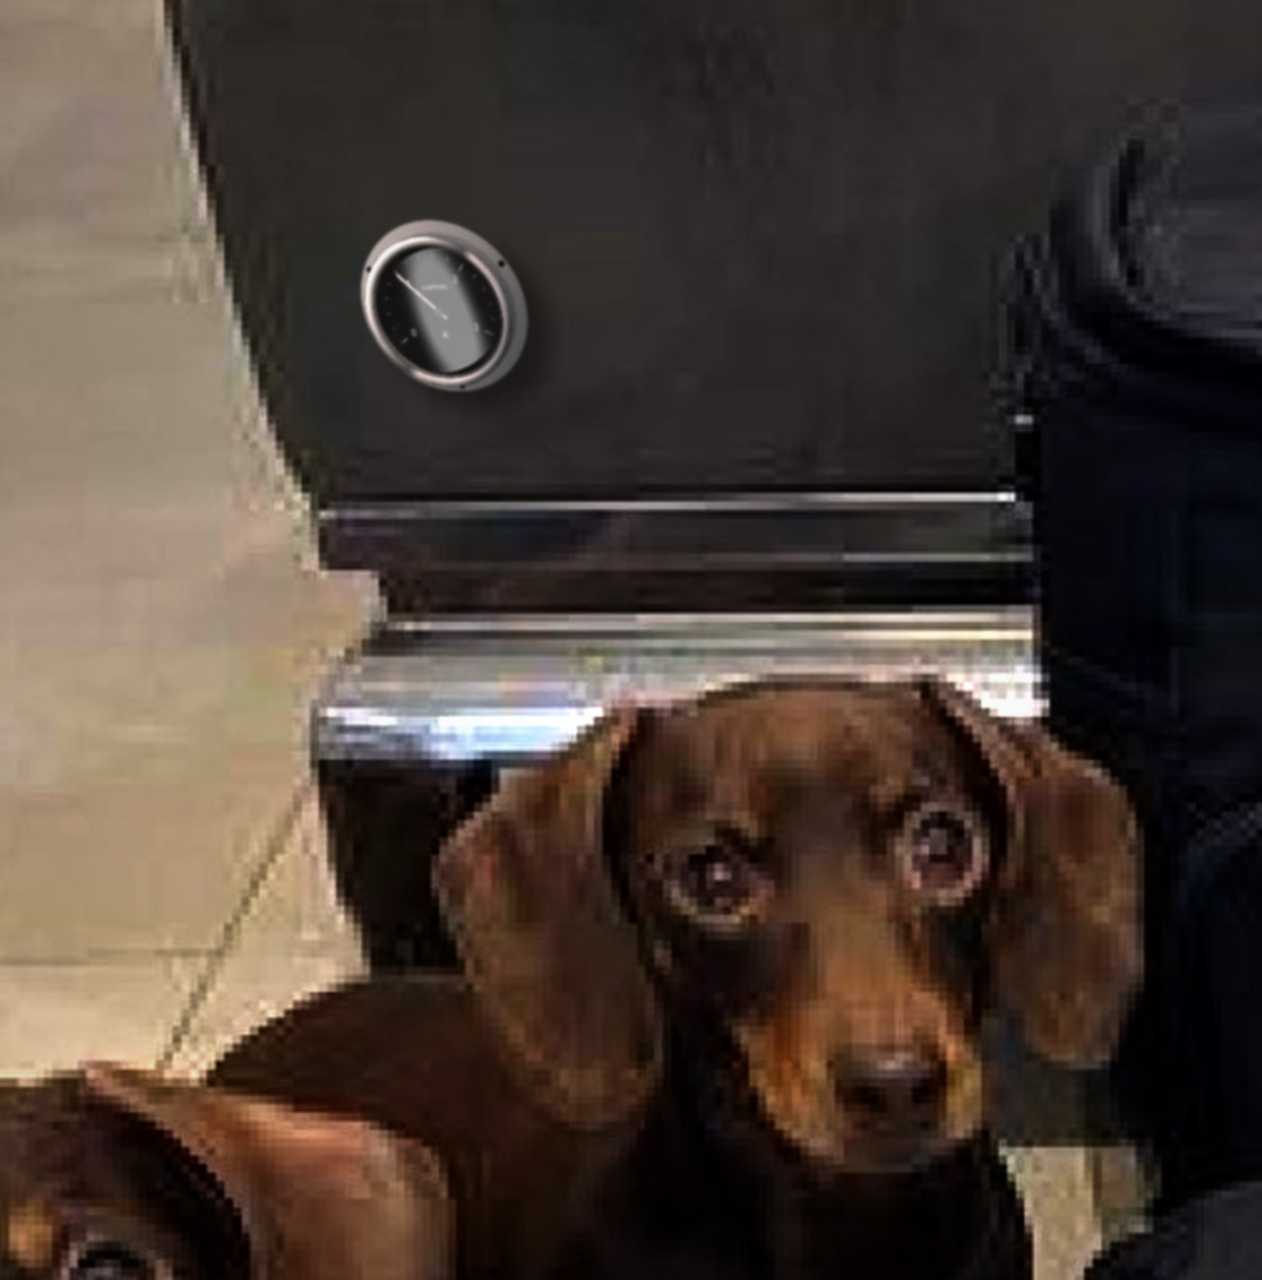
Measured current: 1
